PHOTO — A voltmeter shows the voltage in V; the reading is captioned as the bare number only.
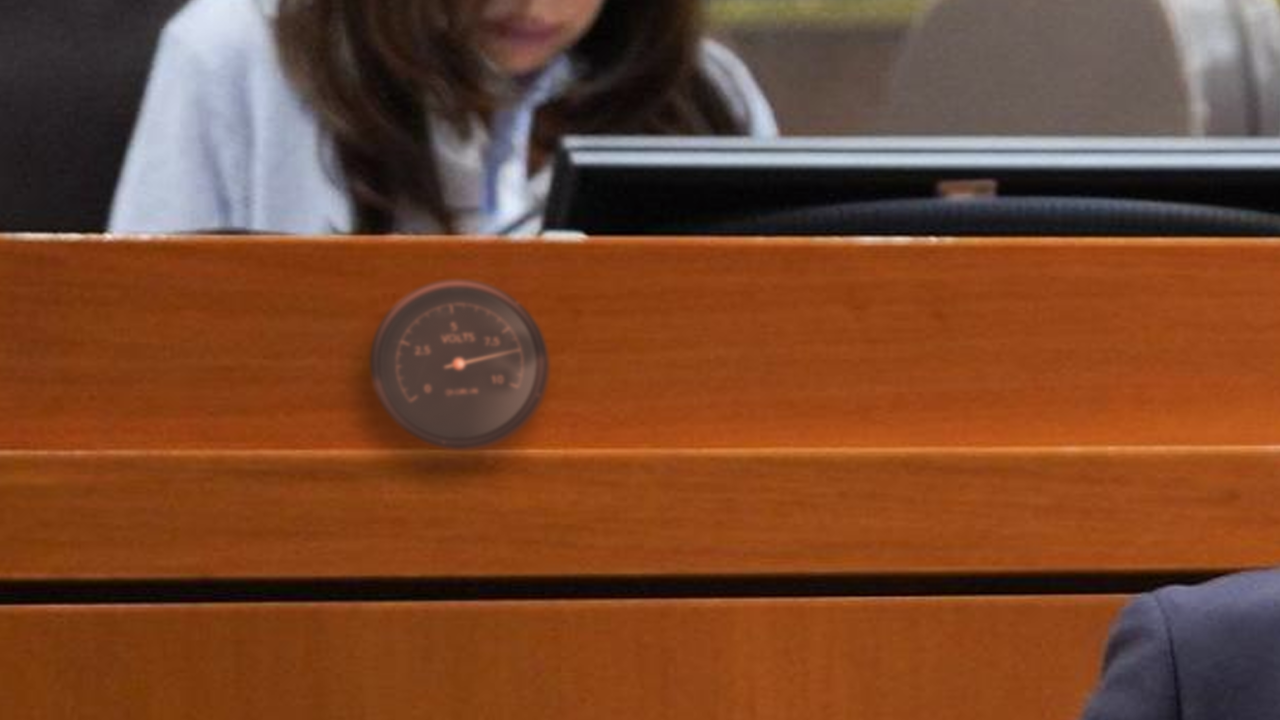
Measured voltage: 8.5
